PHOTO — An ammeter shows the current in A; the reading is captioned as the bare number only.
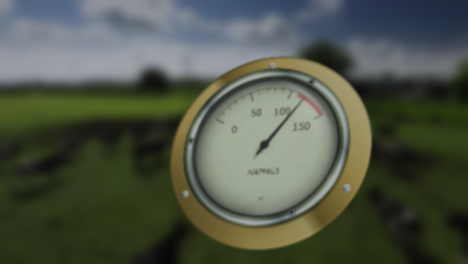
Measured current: 120
